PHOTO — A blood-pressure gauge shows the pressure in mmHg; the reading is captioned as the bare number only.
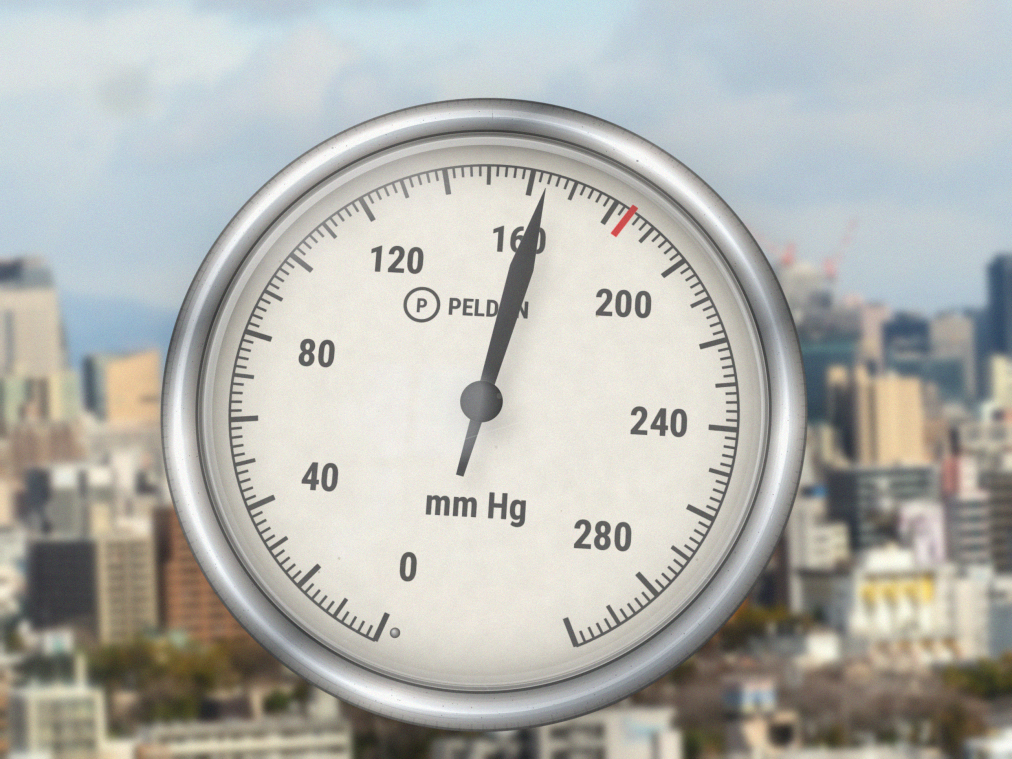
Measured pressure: 164
